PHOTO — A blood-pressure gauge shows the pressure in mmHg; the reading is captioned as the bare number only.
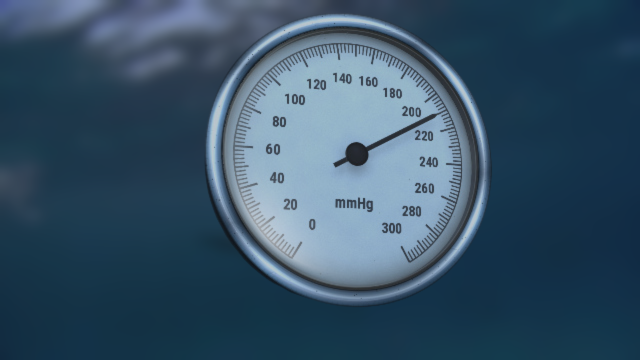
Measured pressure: 210
